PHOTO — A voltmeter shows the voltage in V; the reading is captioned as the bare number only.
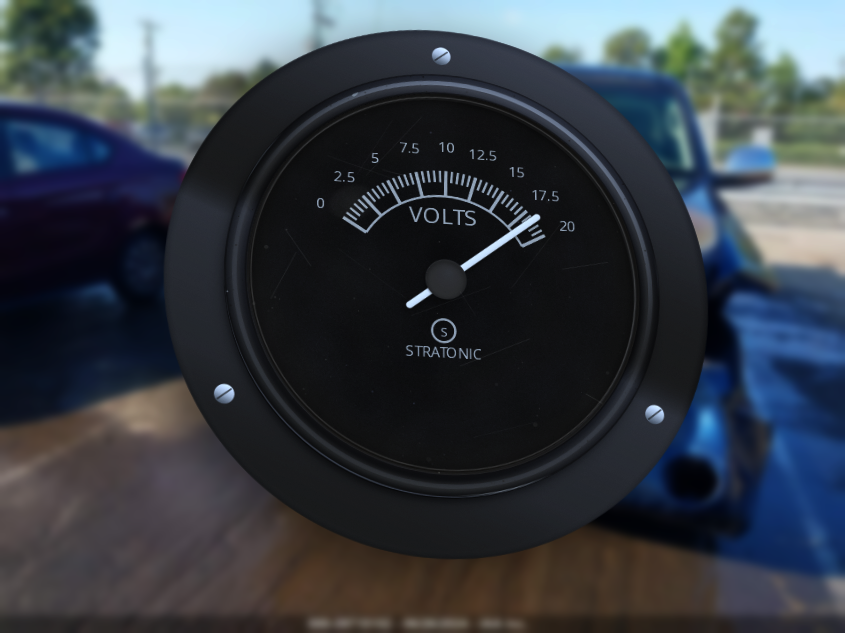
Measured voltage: 18.5
